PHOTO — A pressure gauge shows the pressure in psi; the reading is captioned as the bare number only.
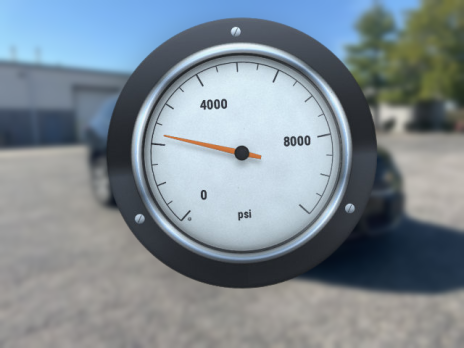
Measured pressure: 2250
